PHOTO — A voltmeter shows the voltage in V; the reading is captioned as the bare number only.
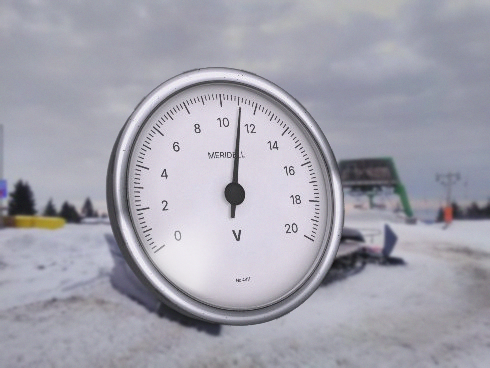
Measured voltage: 11
